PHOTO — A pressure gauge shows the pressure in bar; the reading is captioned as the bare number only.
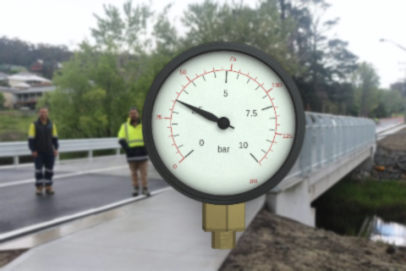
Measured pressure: 2.5
